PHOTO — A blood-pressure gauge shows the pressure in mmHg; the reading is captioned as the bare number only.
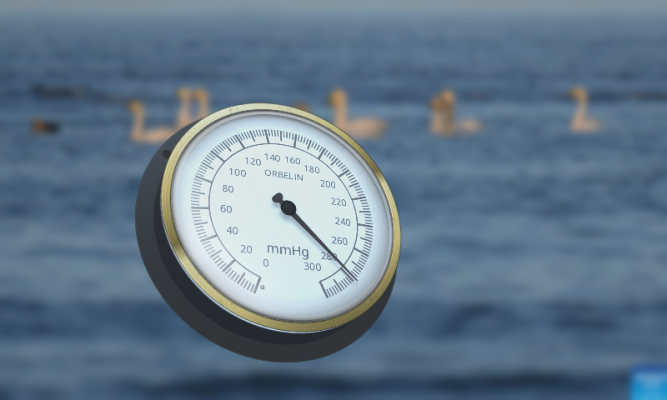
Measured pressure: 280
